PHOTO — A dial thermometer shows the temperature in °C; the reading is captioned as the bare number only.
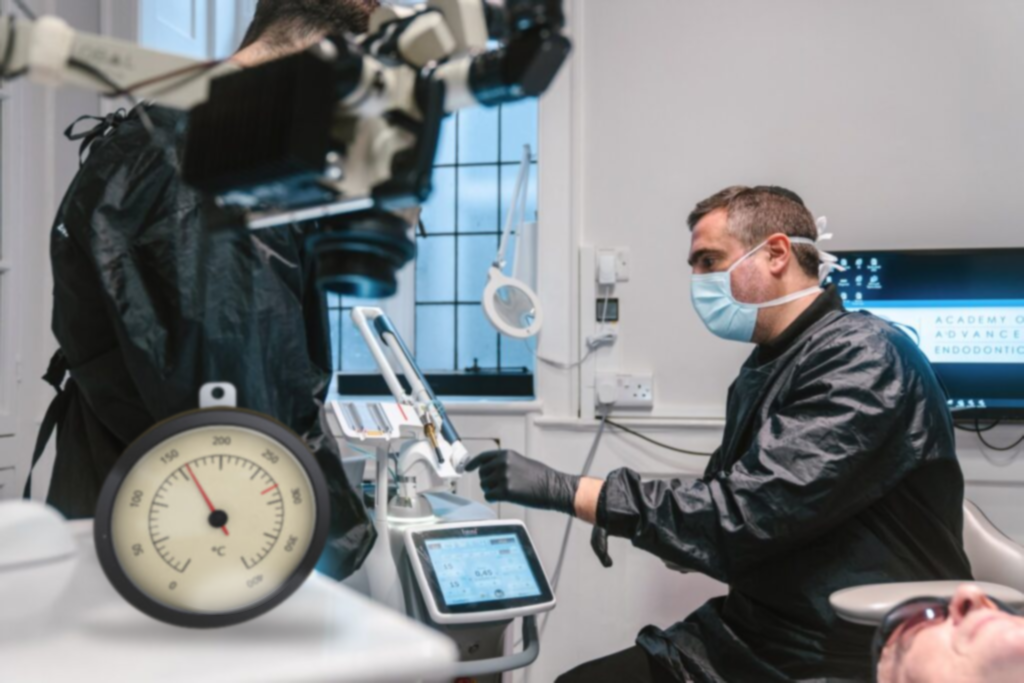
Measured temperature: 160
